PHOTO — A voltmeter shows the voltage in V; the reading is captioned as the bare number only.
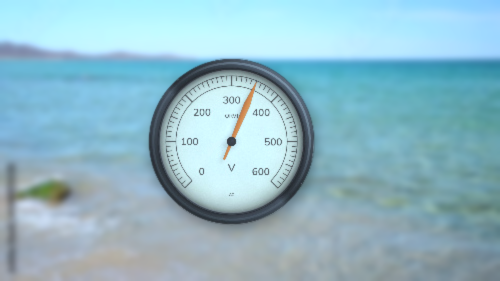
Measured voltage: 350
